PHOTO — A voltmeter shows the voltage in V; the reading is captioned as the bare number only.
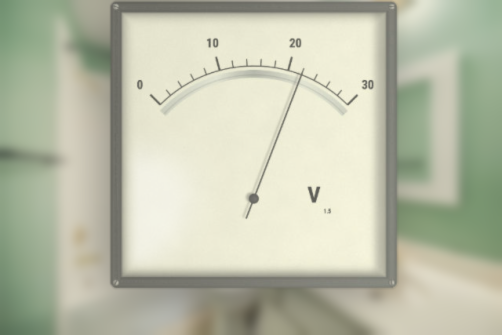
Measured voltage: 22
